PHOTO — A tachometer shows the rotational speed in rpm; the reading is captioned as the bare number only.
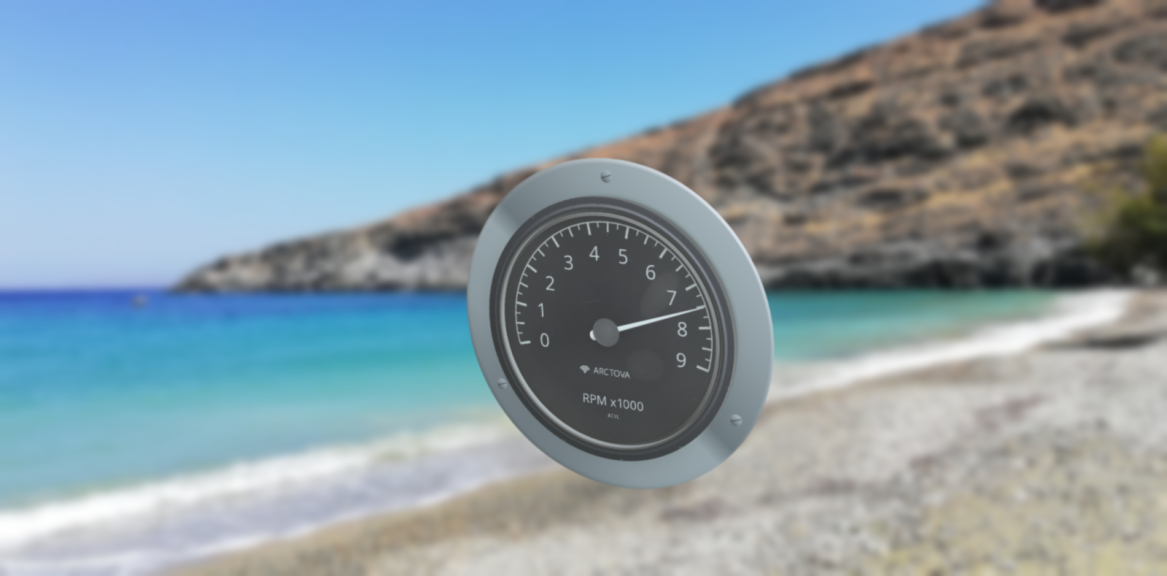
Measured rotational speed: 7500
